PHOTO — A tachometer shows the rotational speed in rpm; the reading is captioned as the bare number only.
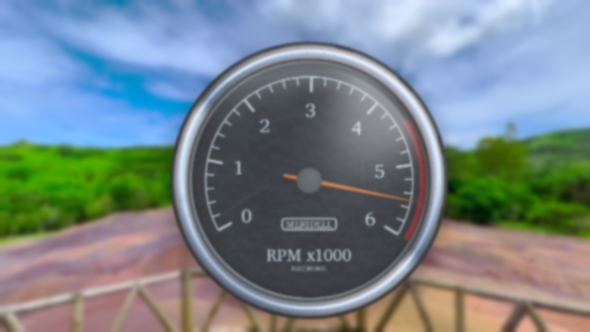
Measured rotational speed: 5500
